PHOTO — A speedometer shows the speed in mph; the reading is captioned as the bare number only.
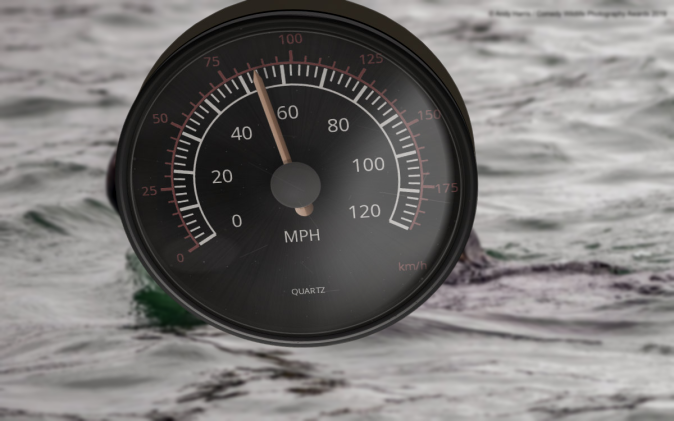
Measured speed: 54
